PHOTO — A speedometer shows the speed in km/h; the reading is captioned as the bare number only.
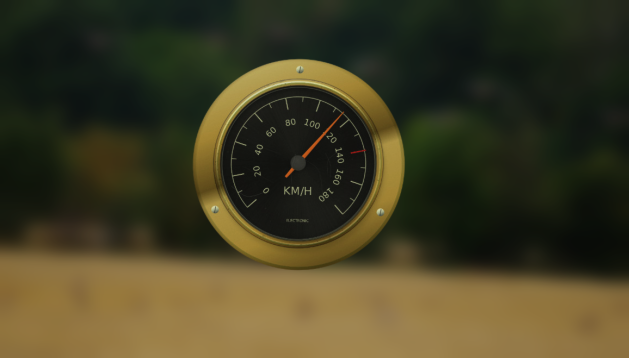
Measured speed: 115
